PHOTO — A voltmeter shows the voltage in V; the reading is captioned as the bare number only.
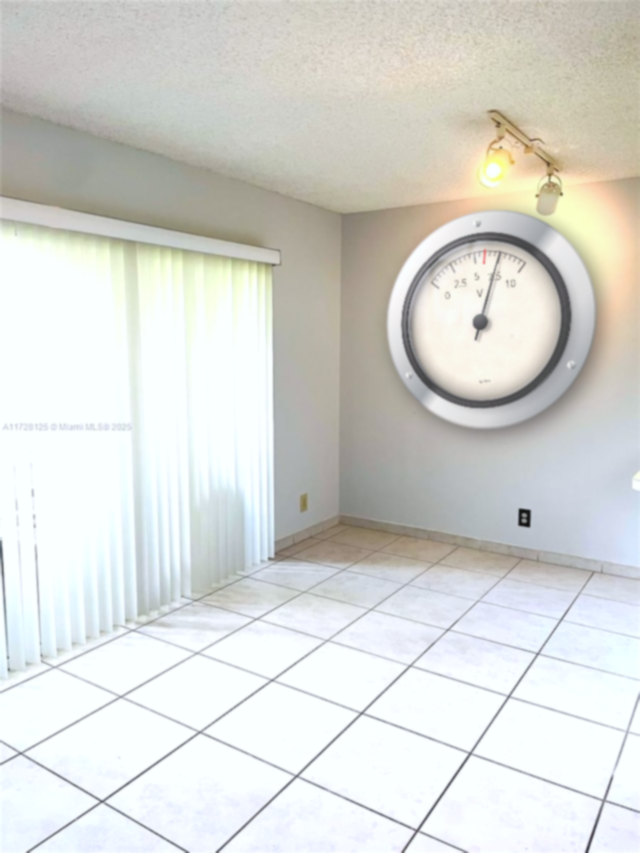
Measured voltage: 7.5
